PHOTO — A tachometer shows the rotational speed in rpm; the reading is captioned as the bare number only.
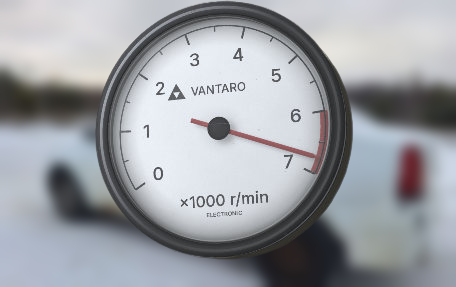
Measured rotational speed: 6750
